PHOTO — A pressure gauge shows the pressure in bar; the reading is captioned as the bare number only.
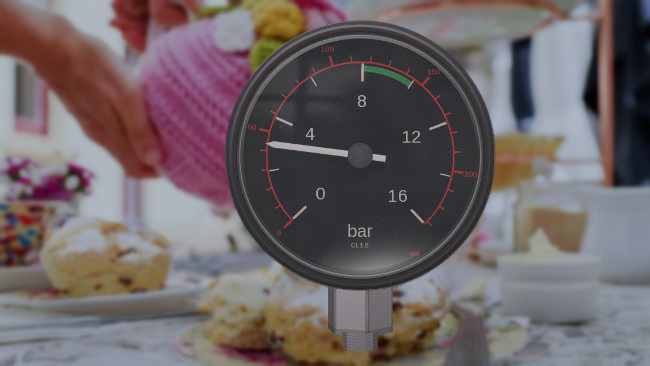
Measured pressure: 3
